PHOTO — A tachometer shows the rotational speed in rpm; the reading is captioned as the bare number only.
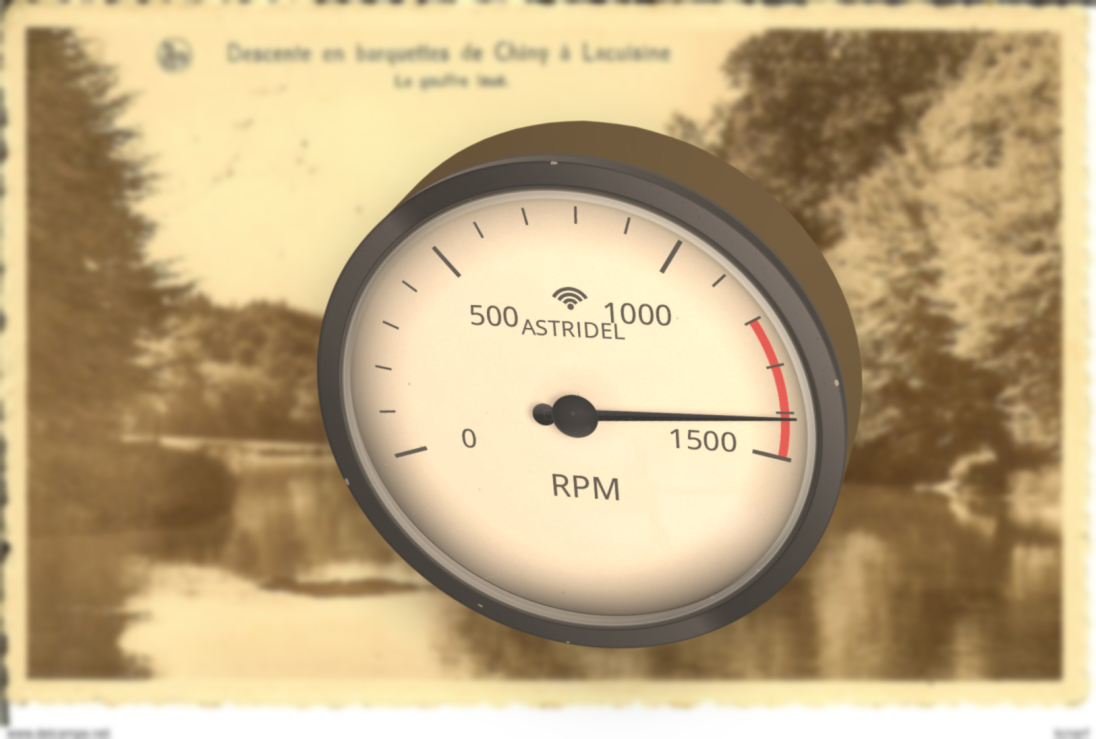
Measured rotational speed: 1400
